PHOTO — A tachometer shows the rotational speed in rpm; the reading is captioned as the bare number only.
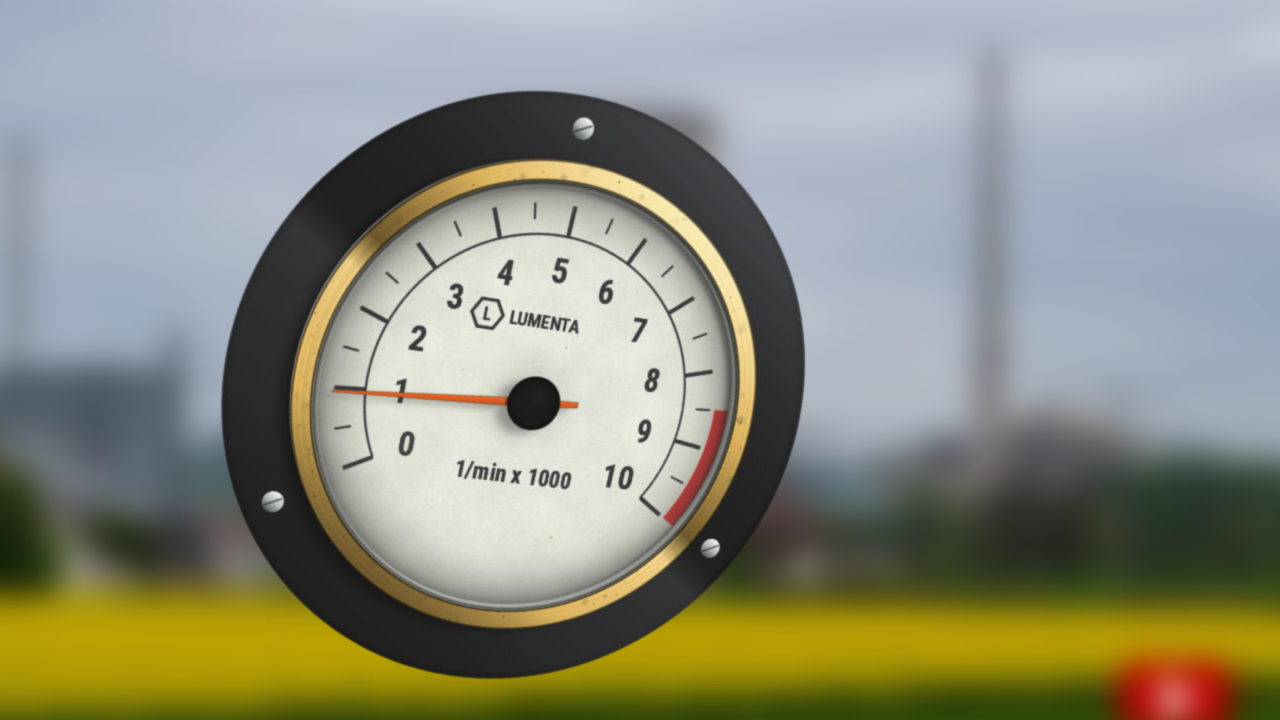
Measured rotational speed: 1000
